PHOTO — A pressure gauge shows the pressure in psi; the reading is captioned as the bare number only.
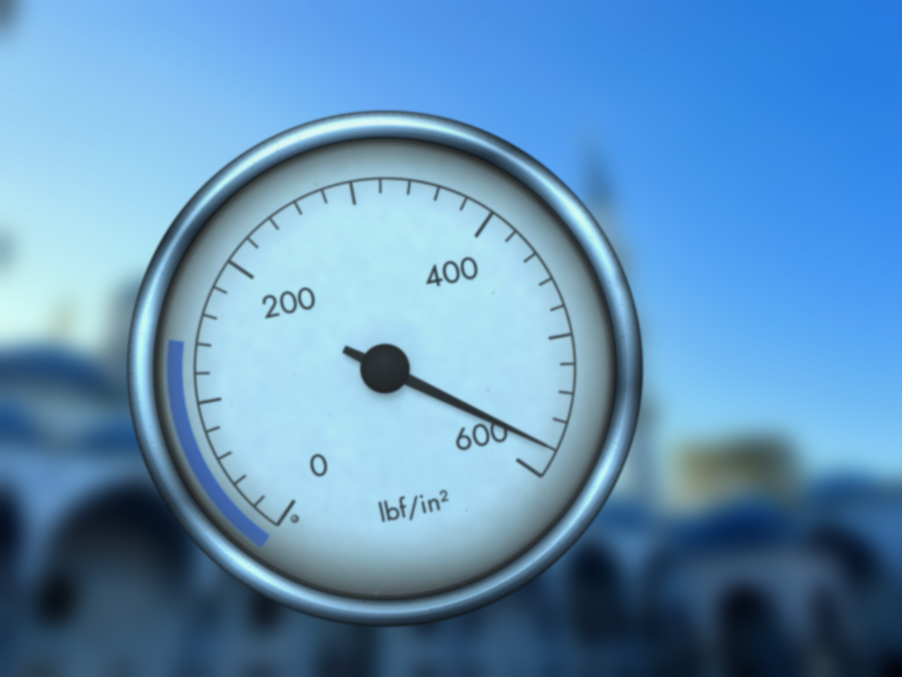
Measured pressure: 580
